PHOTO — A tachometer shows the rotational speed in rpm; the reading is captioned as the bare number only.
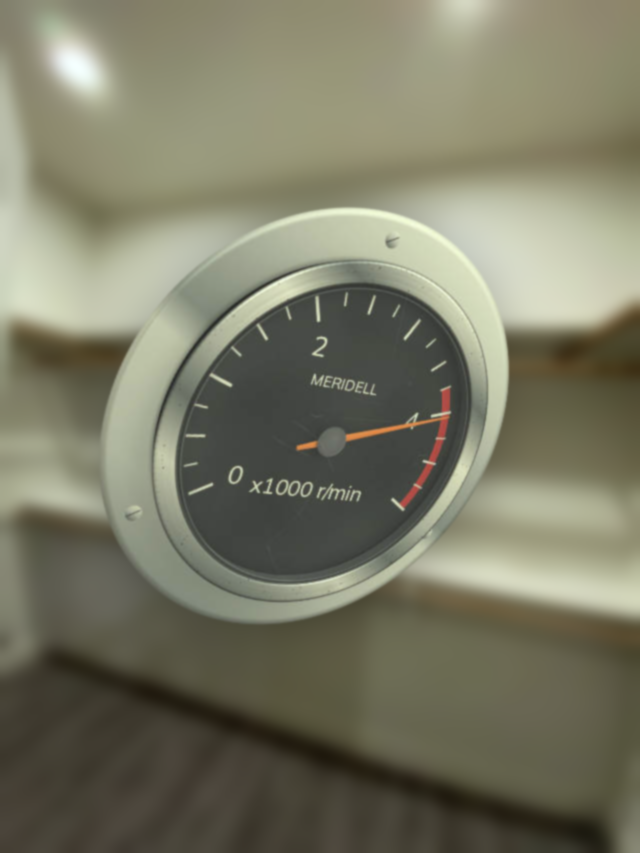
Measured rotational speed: 4000
